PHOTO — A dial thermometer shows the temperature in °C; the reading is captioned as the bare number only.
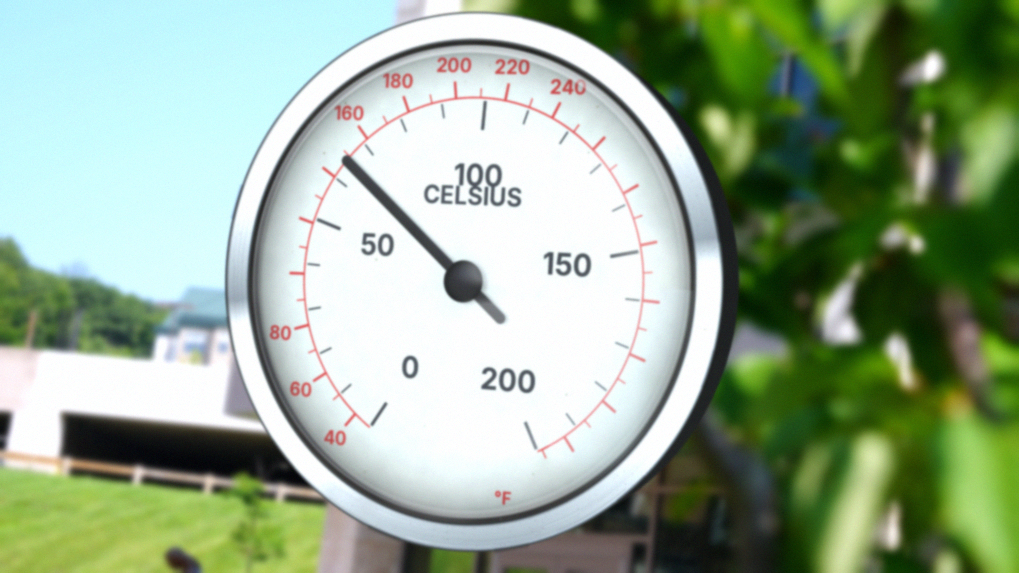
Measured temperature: 65
